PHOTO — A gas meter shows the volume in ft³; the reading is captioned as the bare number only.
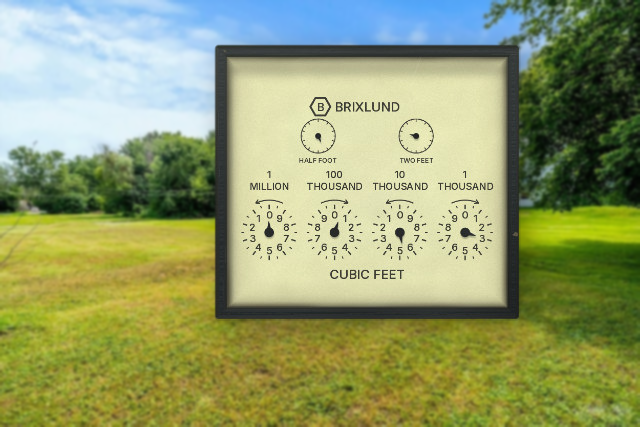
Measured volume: 5300
